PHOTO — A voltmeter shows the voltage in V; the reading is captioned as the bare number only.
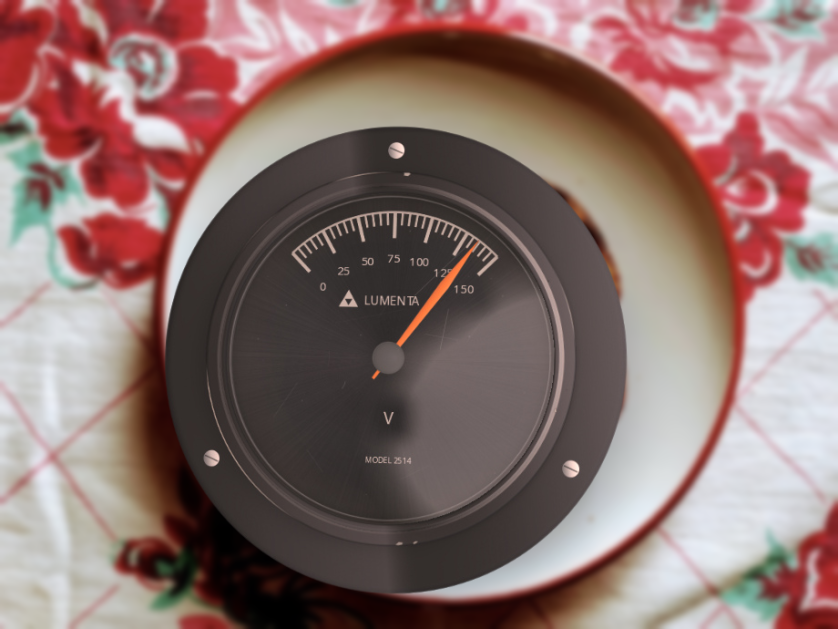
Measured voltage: 135
